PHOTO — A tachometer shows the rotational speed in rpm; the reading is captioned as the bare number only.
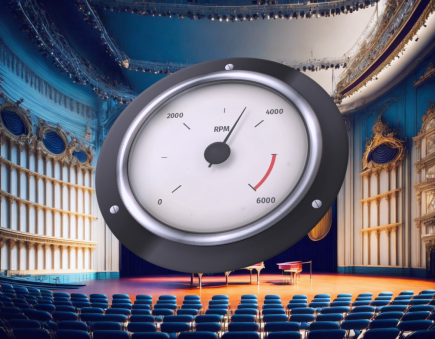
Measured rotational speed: 3500
